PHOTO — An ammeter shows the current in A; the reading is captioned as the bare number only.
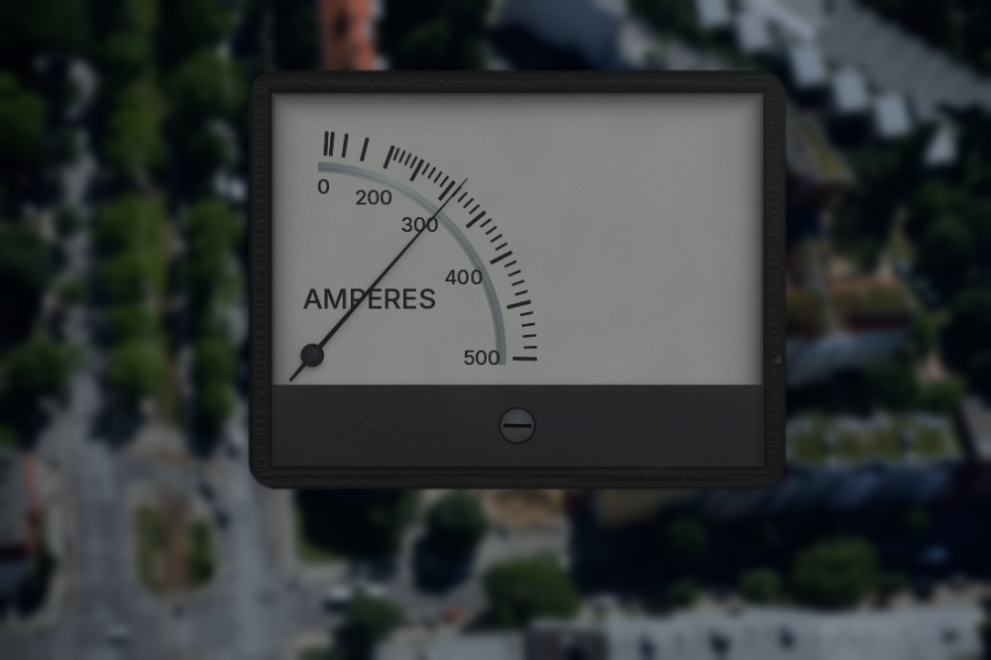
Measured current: 310
